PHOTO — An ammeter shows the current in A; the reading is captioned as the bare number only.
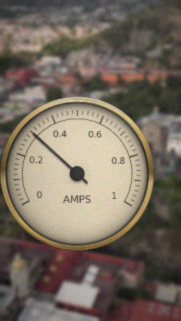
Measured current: 0.3
